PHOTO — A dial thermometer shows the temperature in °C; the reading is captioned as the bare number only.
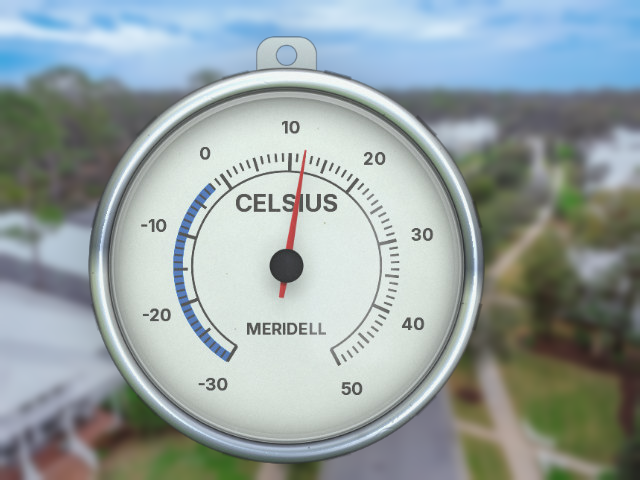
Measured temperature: 12
